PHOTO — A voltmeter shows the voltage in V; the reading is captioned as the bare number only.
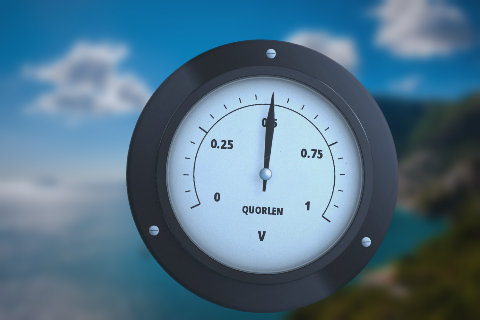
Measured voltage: 0.5
